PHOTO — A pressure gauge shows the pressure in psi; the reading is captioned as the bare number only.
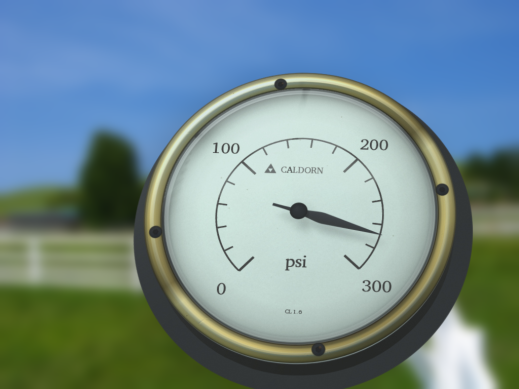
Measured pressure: 270
